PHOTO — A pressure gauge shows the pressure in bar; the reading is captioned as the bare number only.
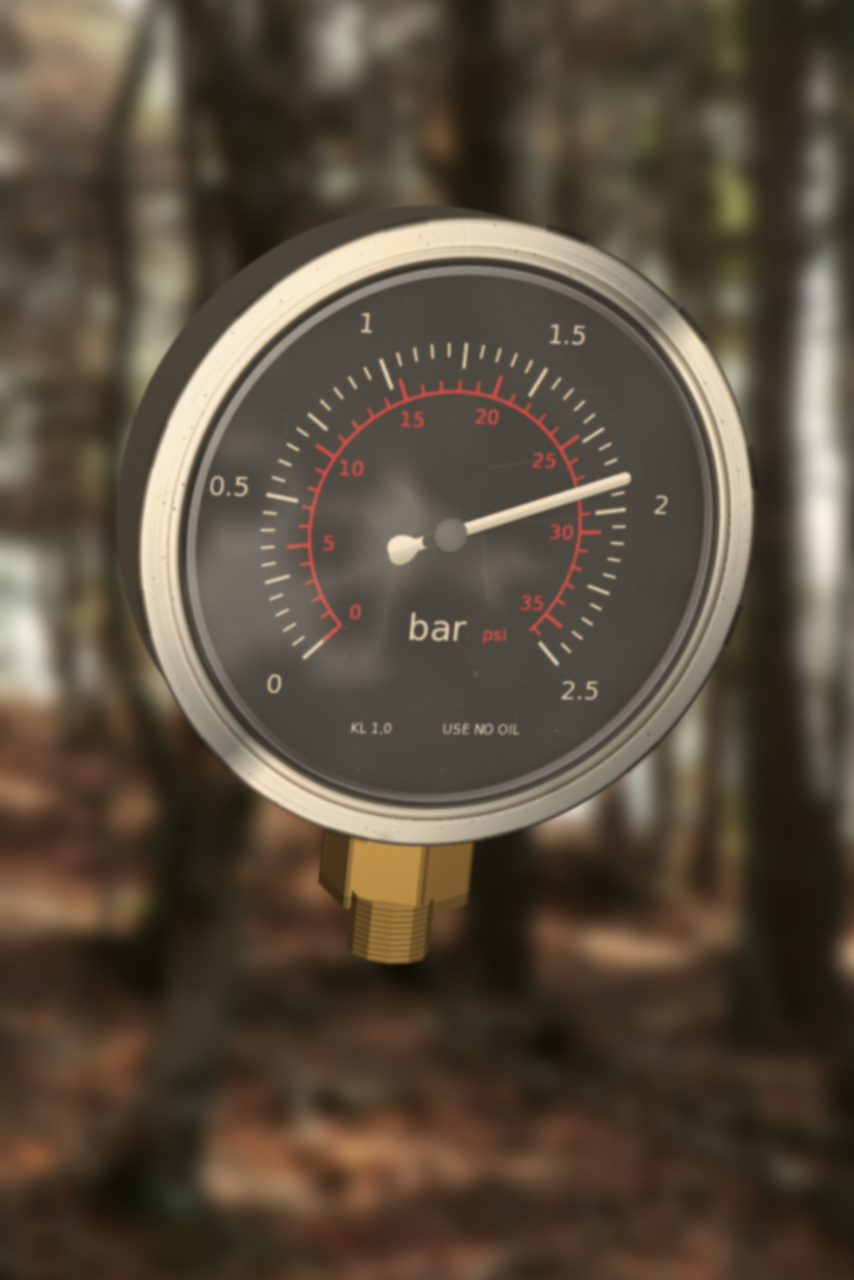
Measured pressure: 1.9
